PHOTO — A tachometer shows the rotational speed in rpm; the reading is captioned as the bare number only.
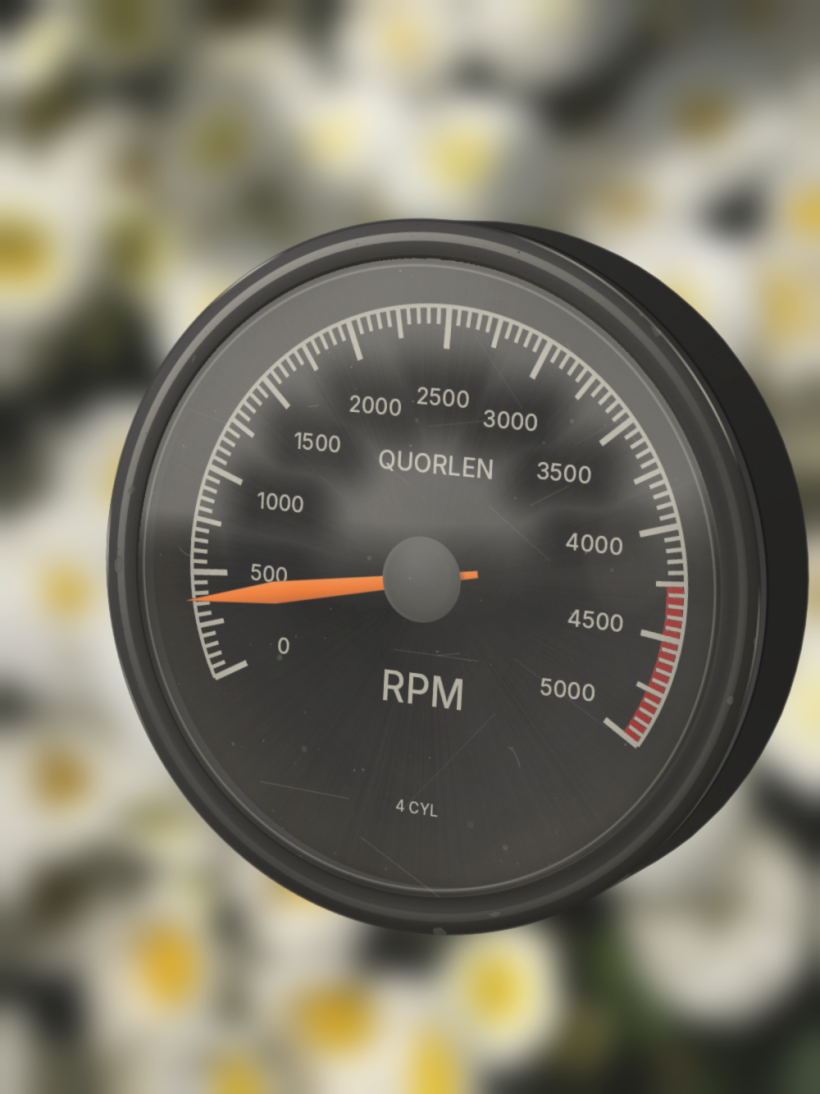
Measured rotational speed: 375
